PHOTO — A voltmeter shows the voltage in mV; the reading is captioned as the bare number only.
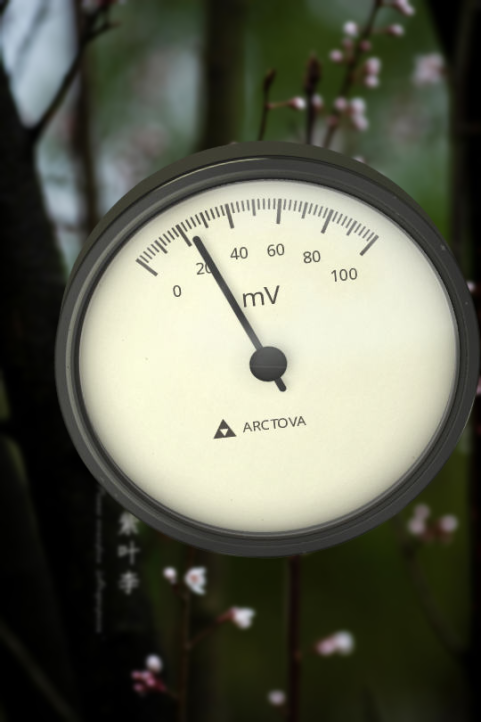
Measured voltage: 24
